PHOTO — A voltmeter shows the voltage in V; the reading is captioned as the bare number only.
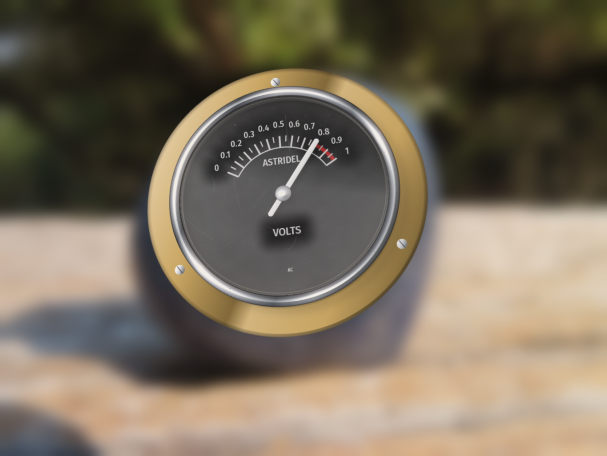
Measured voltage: 0.8
